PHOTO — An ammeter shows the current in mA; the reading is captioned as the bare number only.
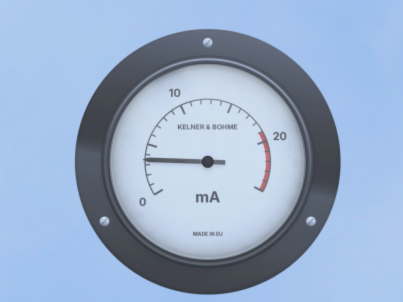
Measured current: 3.5
